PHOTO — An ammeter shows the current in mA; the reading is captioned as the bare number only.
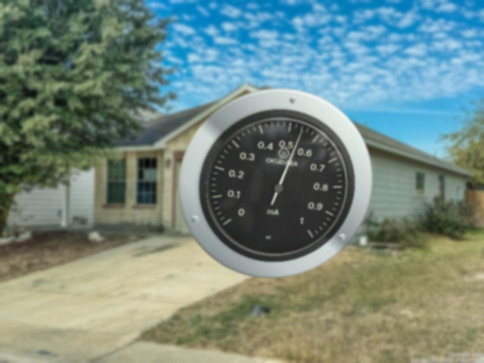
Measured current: 0.54
